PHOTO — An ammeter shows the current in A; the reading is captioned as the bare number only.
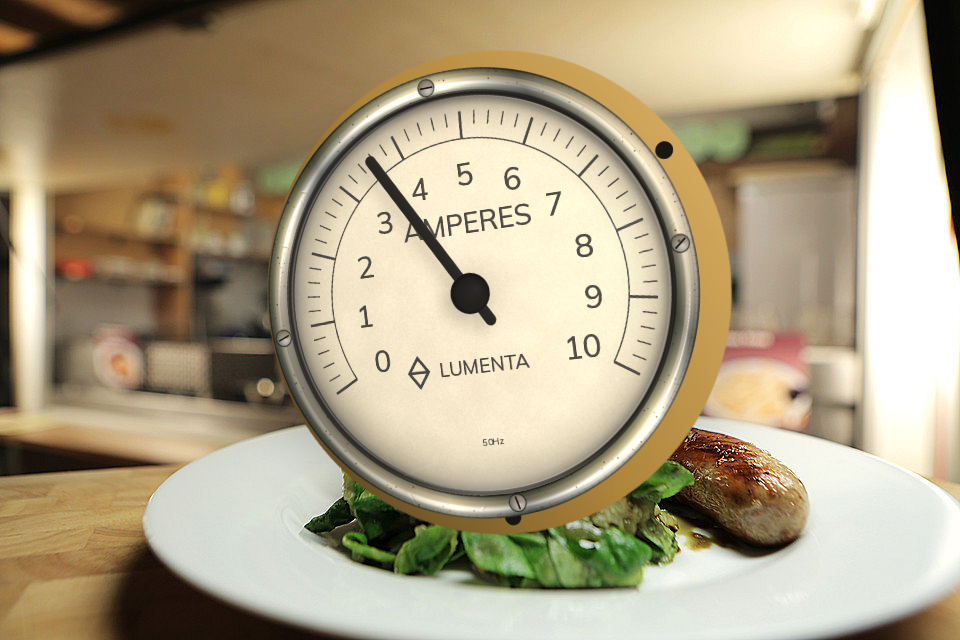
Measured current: 3.6
